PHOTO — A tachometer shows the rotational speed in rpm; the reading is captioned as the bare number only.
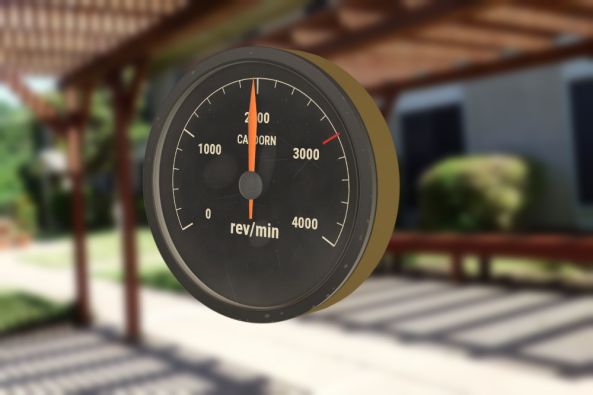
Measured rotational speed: 2000
